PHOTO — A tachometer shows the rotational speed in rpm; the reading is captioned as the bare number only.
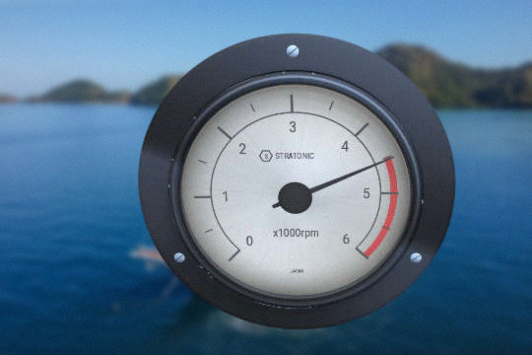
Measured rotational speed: 4500
